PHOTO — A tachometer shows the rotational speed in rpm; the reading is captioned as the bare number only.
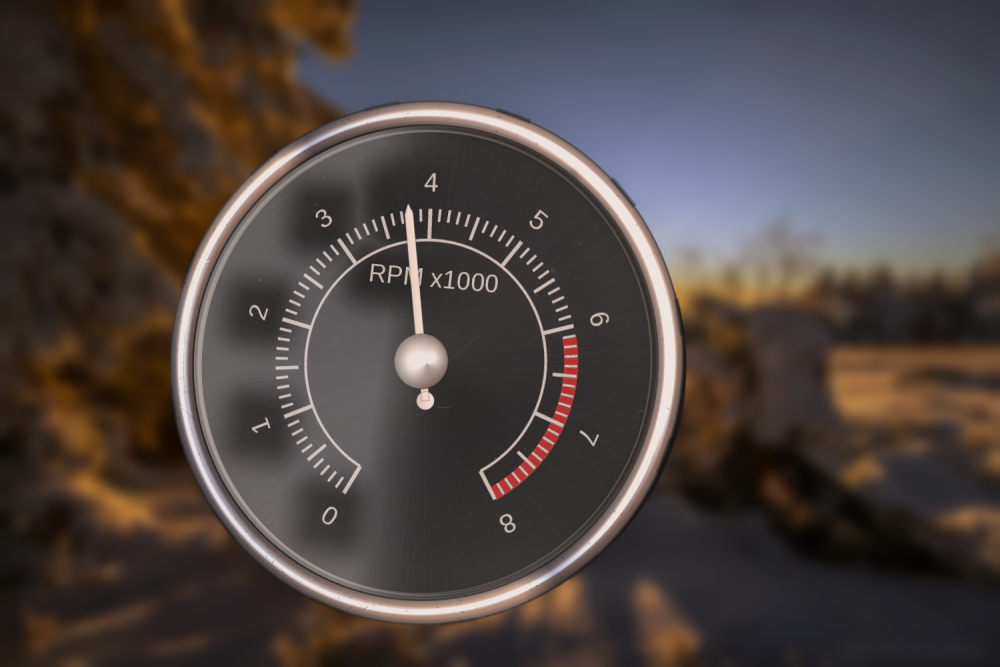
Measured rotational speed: 3800
